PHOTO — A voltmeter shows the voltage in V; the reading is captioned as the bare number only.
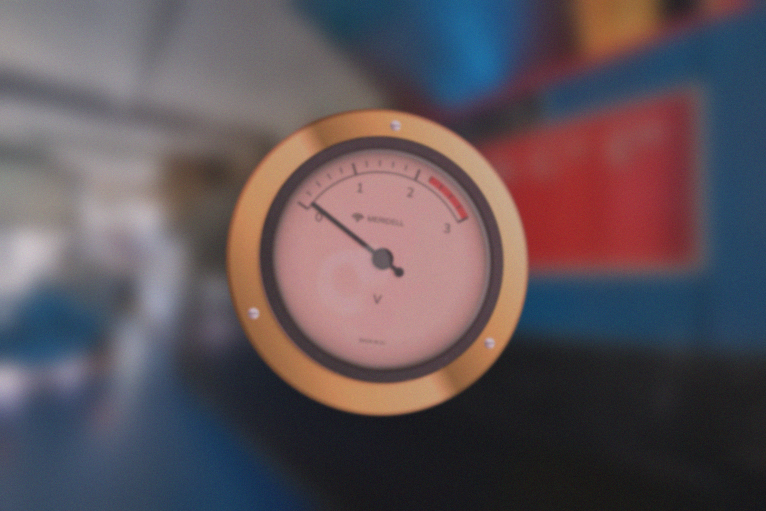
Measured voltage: 0.1
